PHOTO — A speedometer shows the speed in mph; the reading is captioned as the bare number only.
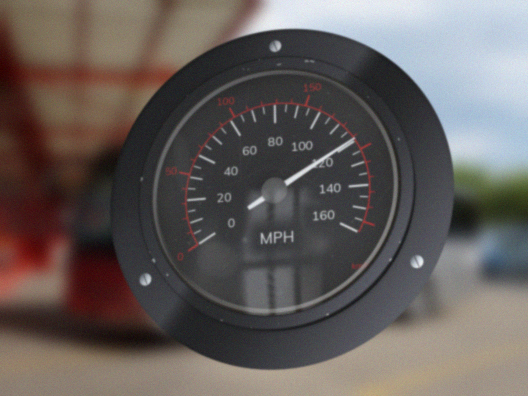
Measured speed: 120
